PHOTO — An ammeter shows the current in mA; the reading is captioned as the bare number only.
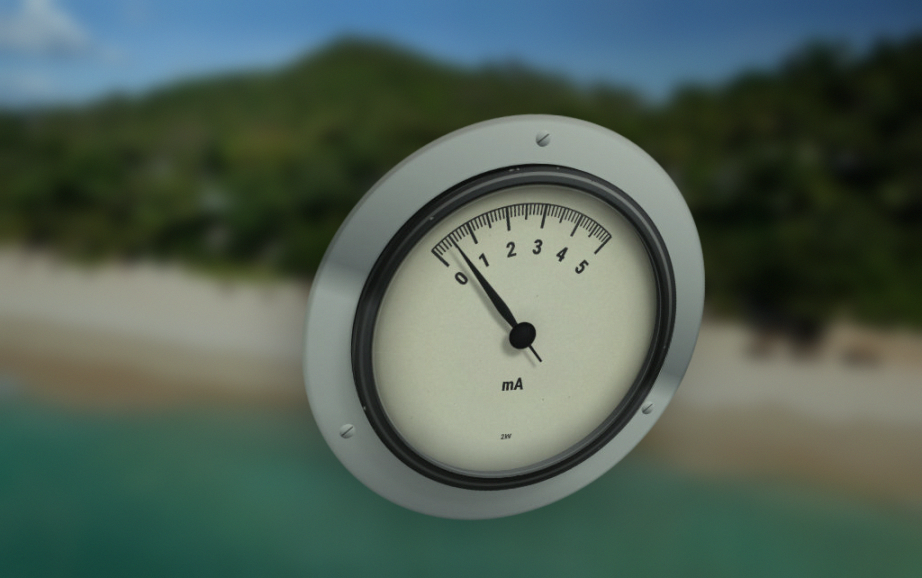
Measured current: 0.5
